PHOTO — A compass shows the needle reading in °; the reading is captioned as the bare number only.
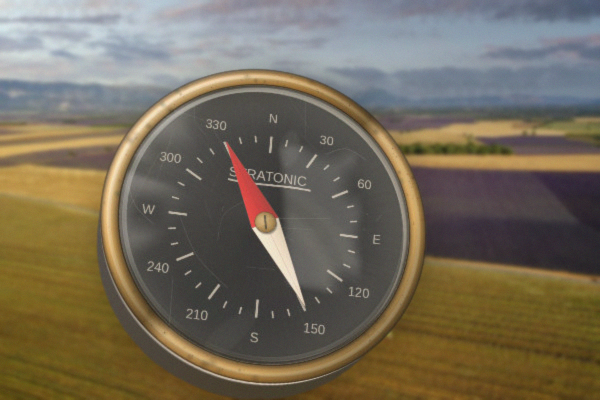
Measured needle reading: 330
